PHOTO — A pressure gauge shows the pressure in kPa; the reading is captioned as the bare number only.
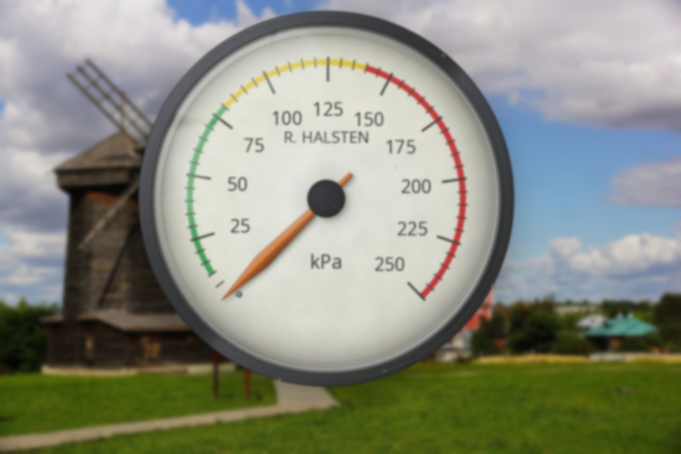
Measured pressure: 0
